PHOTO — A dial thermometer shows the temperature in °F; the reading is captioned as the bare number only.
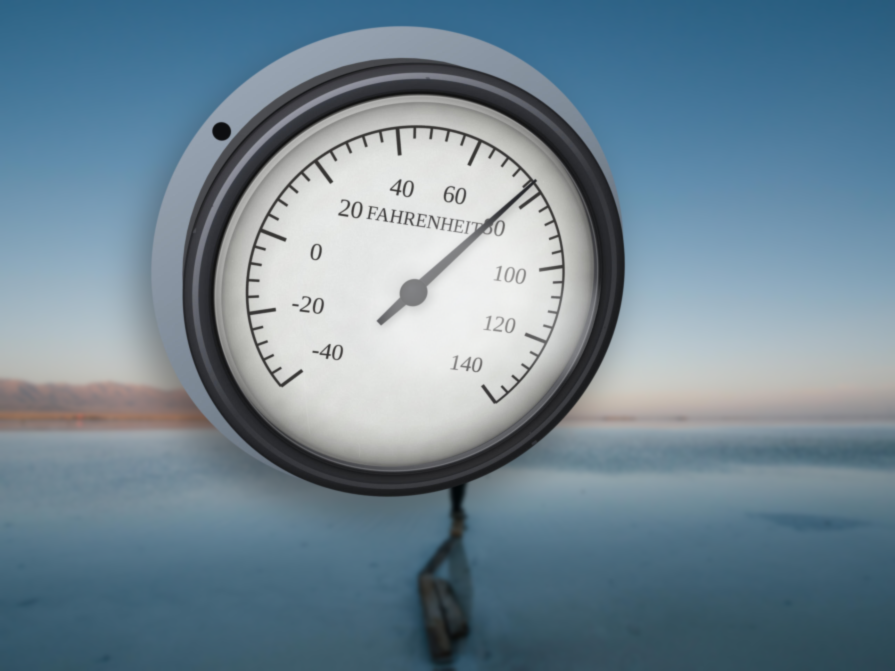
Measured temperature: 76
